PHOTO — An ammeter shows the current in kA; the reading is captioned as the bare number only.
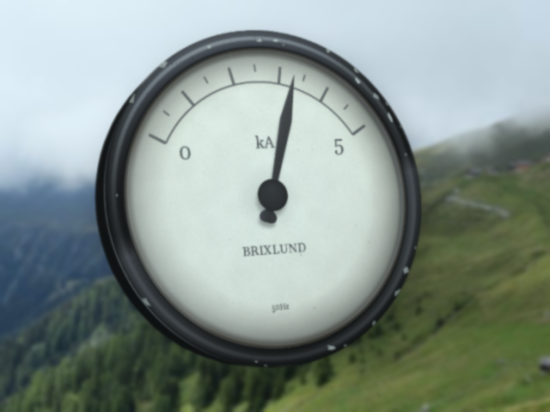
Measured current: 3.25
